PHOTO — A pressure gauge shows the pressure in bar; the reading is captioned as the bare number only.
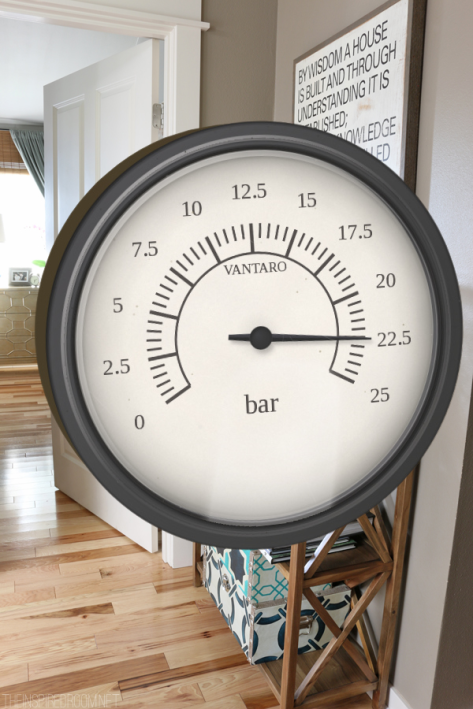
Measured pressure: 22.5
